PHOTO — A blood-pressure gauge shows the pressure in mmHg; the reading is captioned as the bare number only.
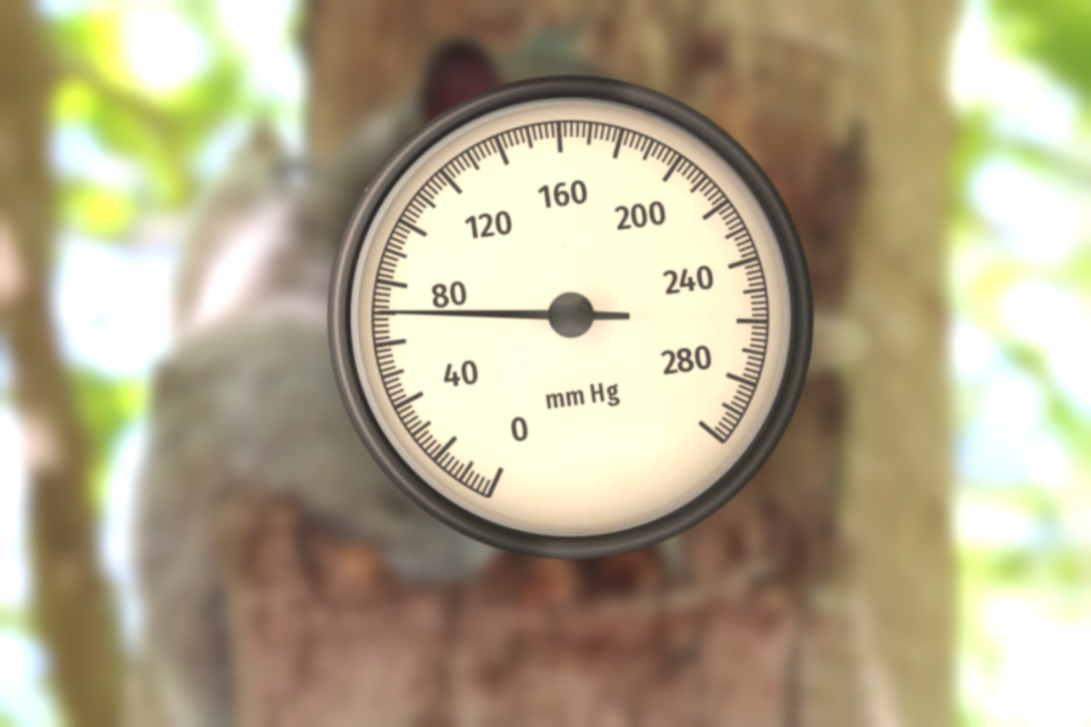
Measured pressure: 70
